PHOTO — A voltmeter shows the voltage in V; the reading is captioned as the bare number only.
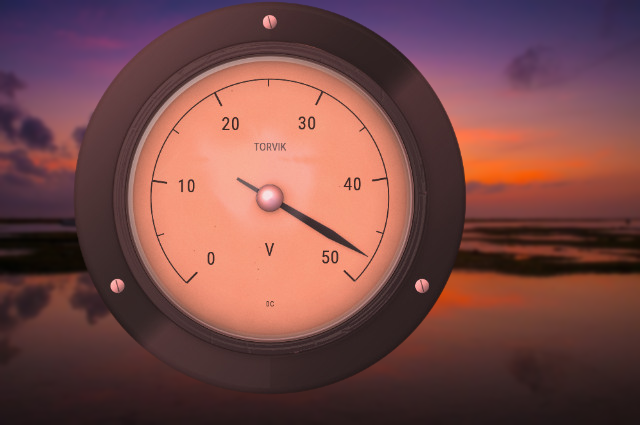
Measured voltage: 47.5
